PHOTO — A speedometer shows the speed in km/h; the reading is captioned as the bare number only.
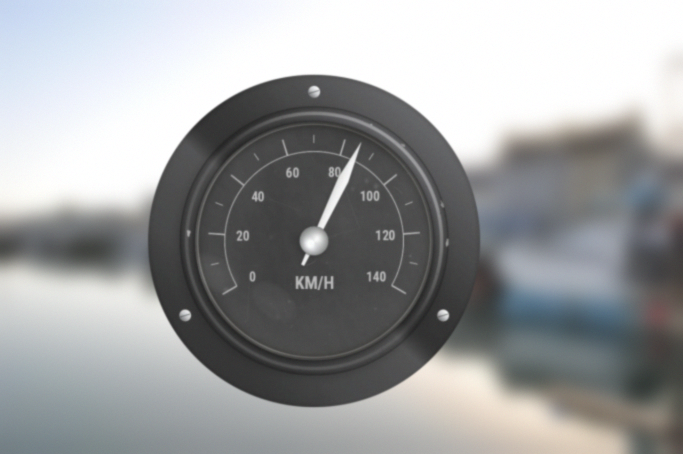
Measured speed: 85
